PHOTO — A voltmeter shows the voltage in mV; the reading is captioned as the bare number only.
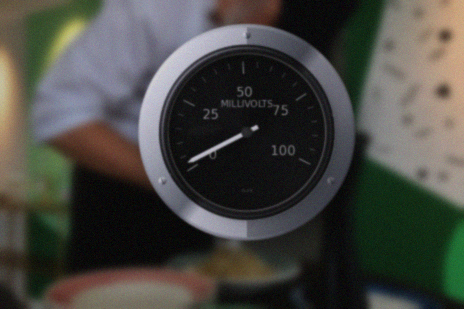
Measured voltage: 2.5
